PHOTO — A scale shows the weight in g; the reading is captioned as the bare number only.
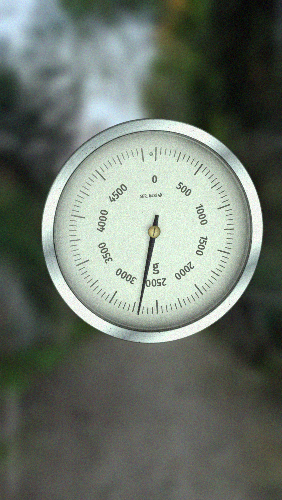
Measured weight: 2700
